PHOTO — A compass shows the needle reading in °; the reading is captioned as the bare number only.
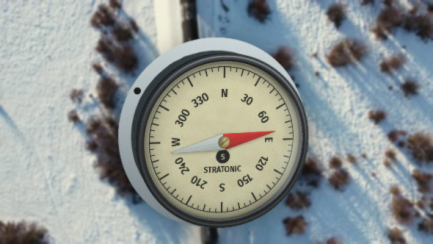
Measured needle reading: 80
